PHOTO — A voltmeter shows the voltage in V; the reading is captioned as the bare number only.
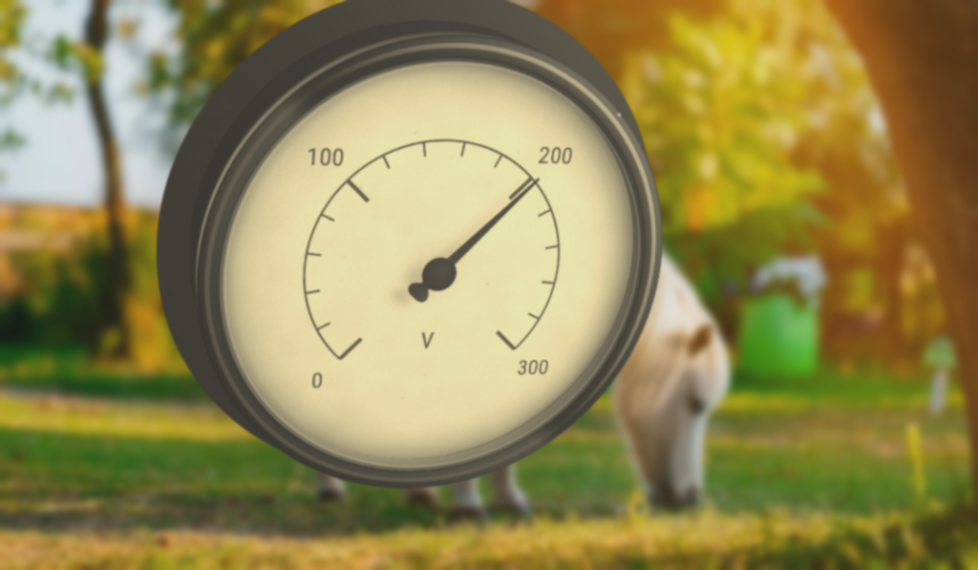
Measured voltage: 200
